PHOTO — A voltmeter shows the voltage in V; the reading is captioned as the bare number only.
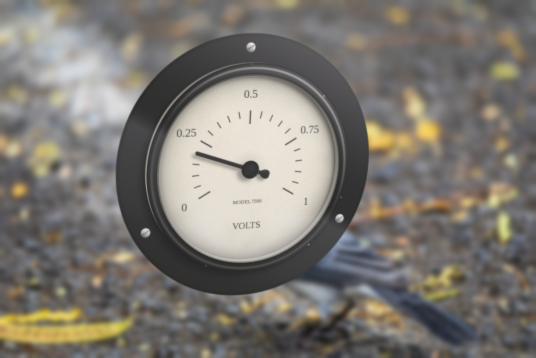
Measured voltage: 0.2
